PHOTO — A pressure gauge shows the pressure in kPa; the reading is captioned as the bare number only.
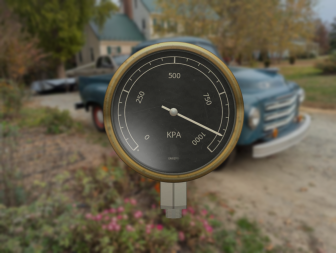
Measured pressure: 925
